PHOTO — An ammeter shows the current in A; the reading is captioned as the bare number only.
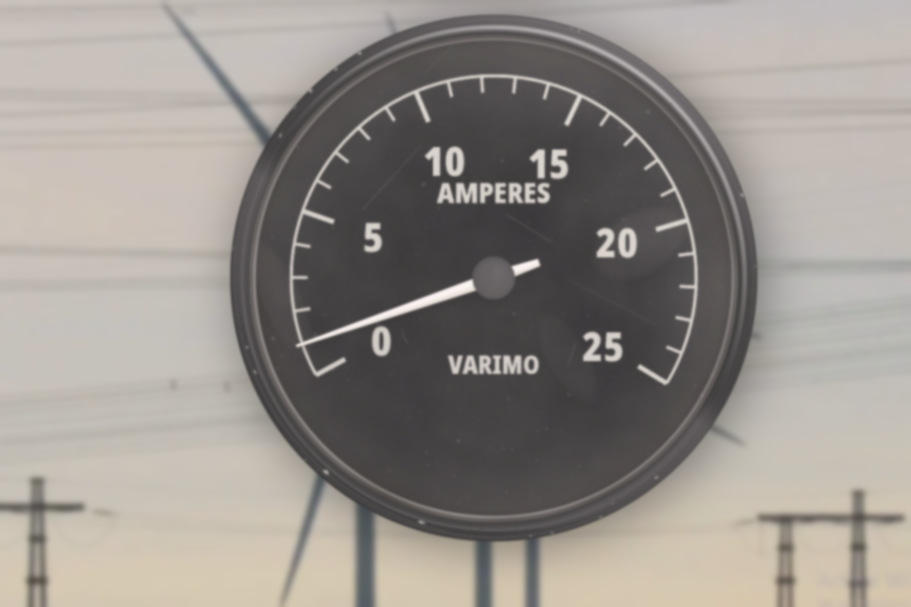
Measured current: 1
